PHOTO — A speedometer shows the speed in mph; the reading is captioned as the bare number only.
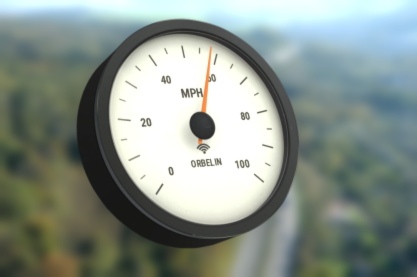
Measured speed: 57.5
